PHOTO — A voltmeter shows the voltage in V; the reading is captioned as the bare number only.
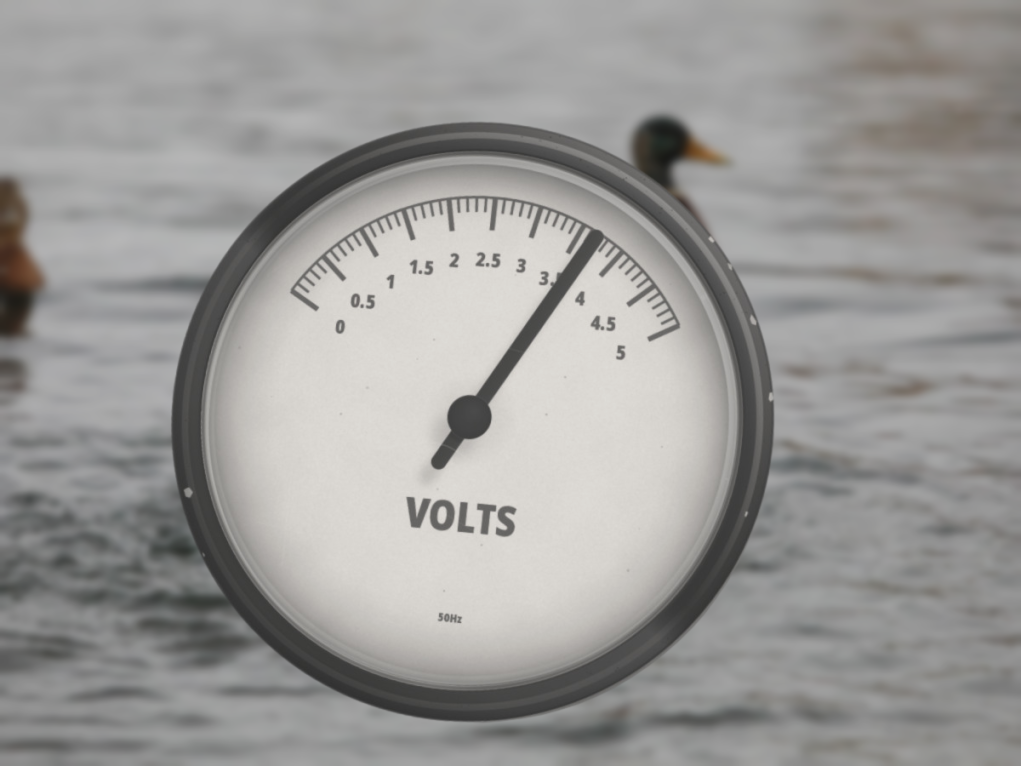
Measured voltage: 3.7
